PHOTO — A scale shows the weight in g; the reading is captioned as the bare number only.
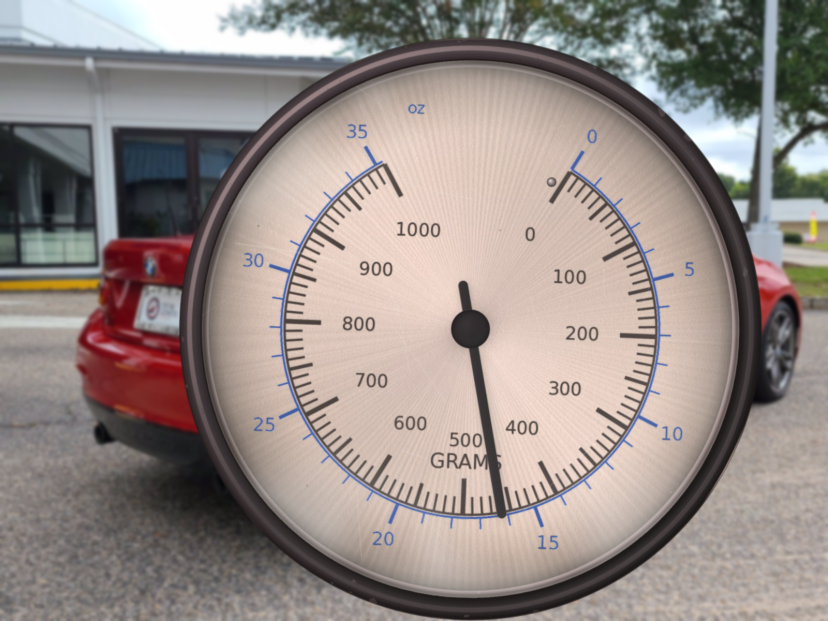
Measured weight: 460
